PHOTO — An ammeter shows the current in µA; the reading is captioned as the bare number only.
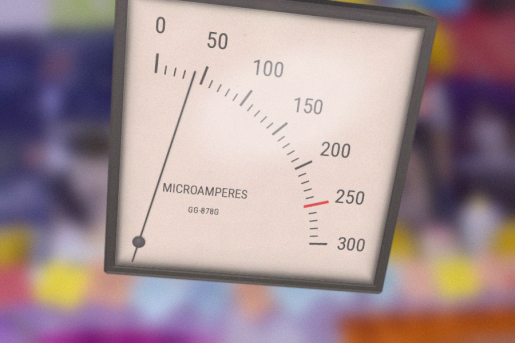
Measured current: 40
